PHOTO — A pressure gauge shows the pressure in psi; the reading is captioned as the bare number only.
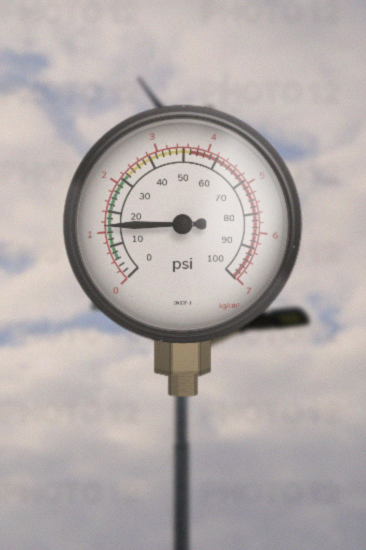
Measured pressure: 16
